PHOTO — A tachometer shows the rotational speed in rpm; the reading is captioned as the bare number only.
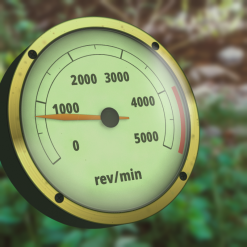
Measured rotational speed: 750
